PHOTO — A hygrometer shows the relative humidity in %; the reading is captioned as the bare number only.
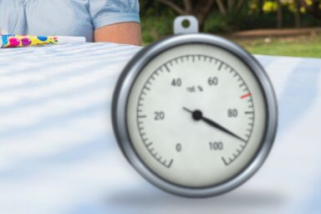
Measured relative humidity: 90
